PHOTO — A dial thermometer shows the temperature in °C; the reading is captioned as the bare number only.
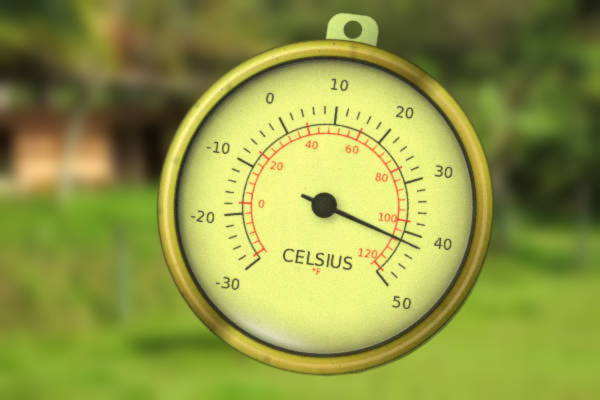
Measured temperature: 42
